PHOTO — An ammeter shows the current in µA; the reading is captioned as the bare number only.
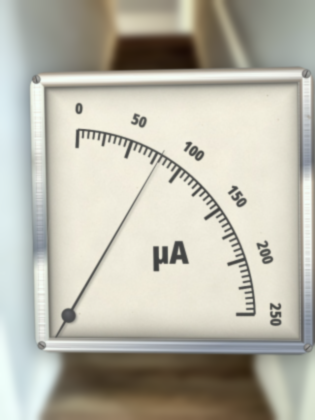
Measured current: 80
